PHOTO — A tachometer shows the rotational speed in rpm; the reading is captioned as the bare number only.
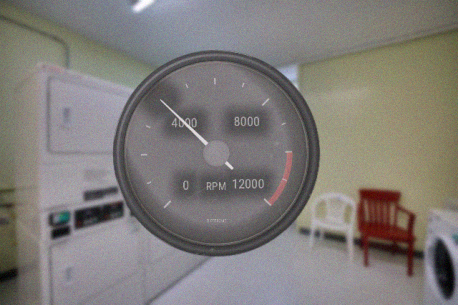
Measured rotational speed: 4000
